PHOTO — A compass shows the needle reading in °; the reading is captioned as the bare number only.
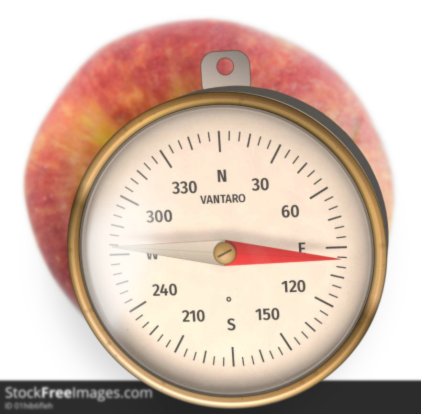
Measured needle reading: 95
